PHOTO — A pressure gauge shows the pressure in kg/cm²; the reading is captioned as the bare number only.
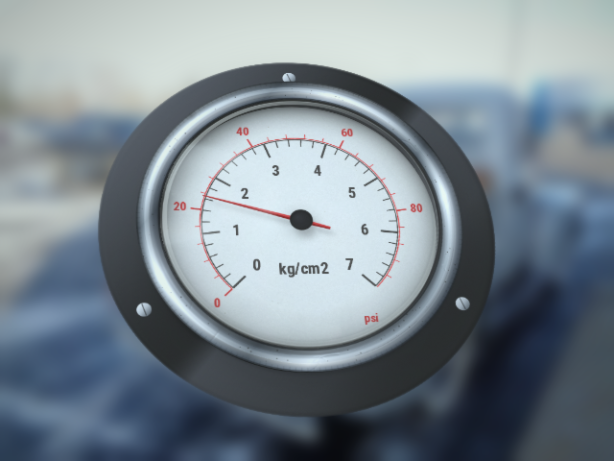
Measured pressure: 1.6
